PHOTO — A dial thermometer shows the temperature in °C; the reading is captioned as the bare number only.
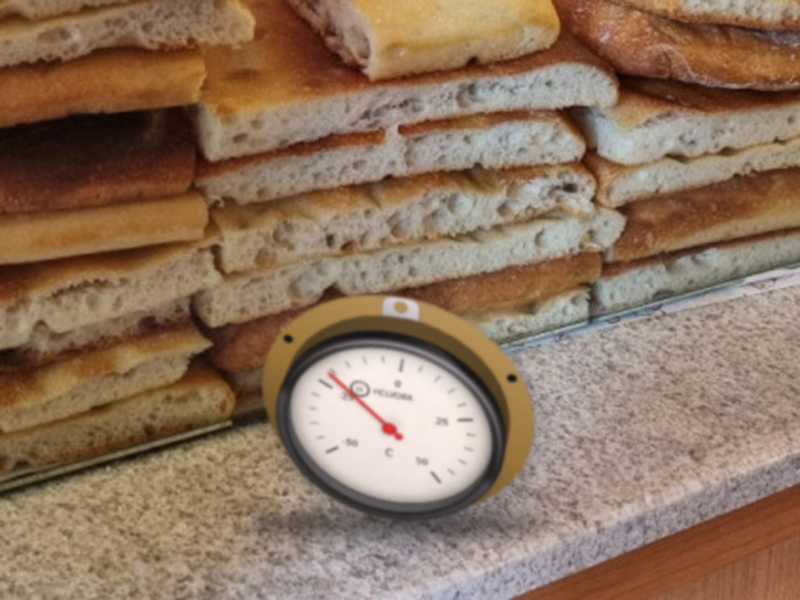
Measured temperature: -20
